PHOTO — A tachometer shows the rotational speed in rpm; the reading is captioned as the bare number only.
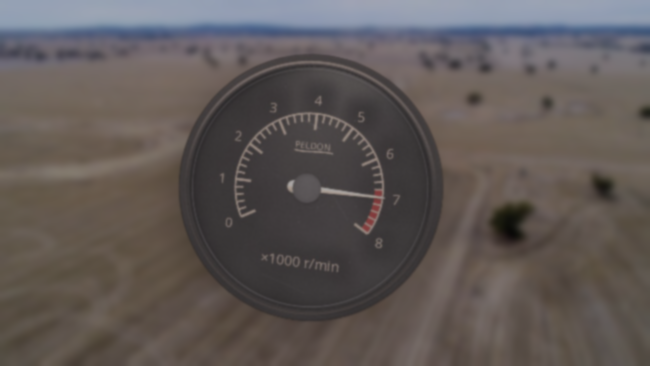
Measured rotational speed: 7000
